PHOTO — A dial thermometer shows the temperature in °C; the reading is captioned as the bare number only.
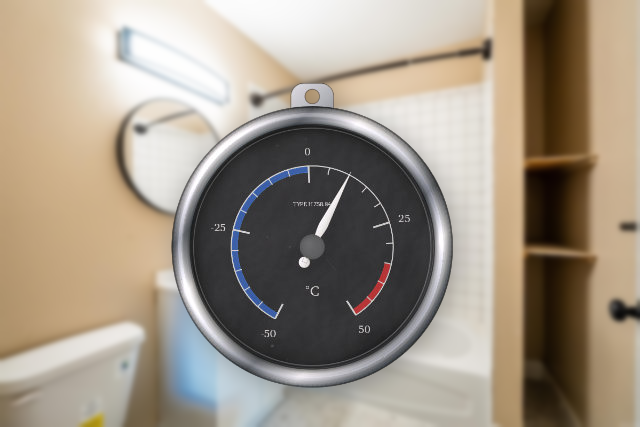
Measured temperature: 10
